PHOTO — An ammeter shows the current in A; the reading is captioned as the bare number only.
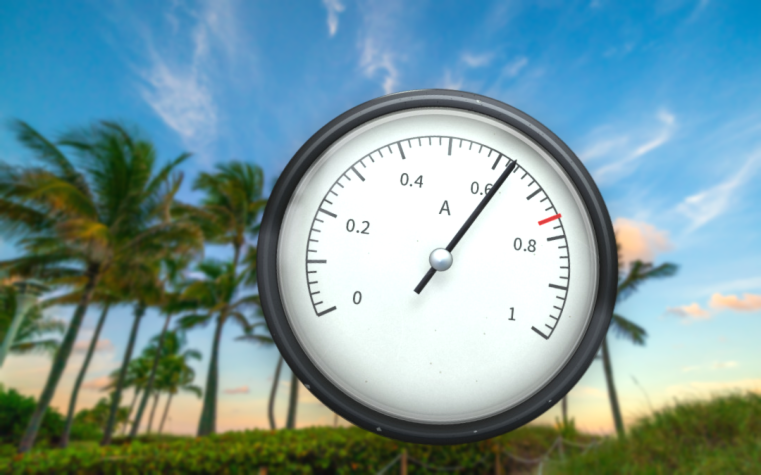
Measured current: 0.63
